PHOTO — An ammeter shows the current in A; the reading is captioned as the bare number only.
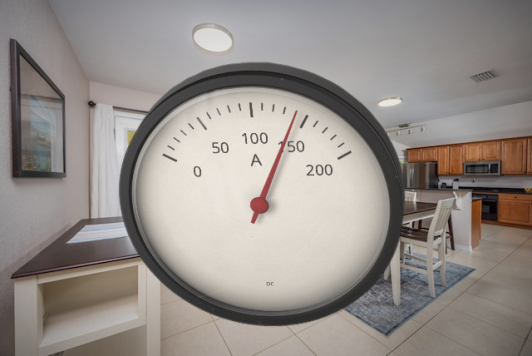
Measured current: 140
